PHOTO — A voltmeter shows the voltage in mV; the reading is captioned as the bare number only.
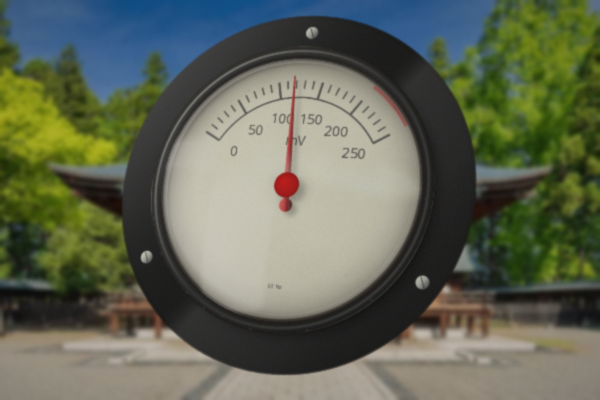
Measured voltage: 120
